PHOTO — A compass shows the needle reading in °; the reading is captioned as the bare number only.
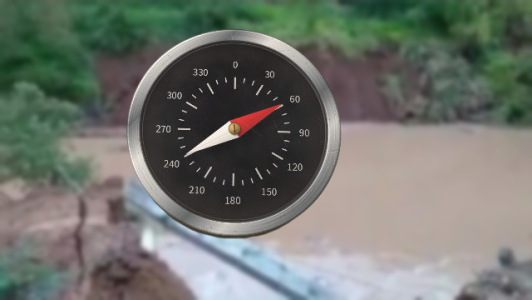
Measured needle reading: 60
